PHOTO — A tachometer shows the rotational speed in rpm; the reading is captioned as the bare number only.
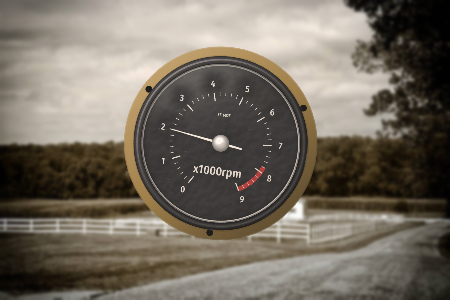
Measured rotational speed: 2000
